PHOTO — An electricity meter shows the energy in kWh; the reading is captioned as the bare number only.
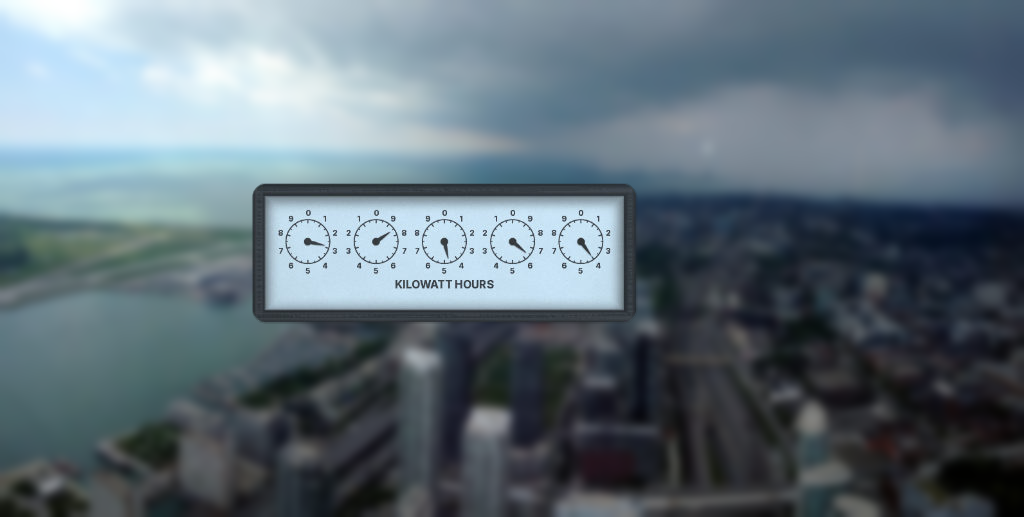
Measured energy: 28464
